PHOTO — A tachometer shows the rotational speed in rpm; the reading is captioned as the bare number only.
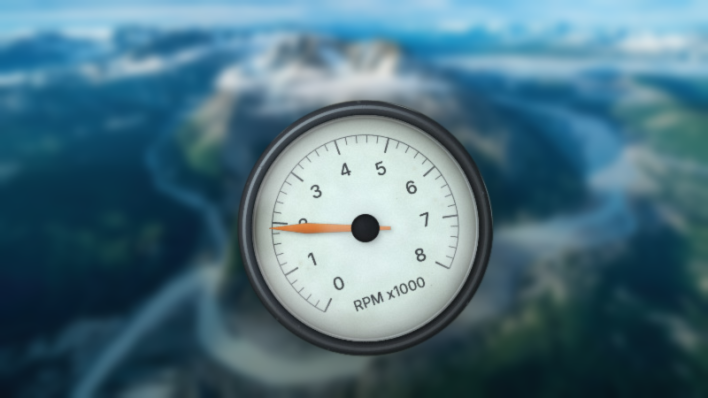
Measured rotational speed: 1900
